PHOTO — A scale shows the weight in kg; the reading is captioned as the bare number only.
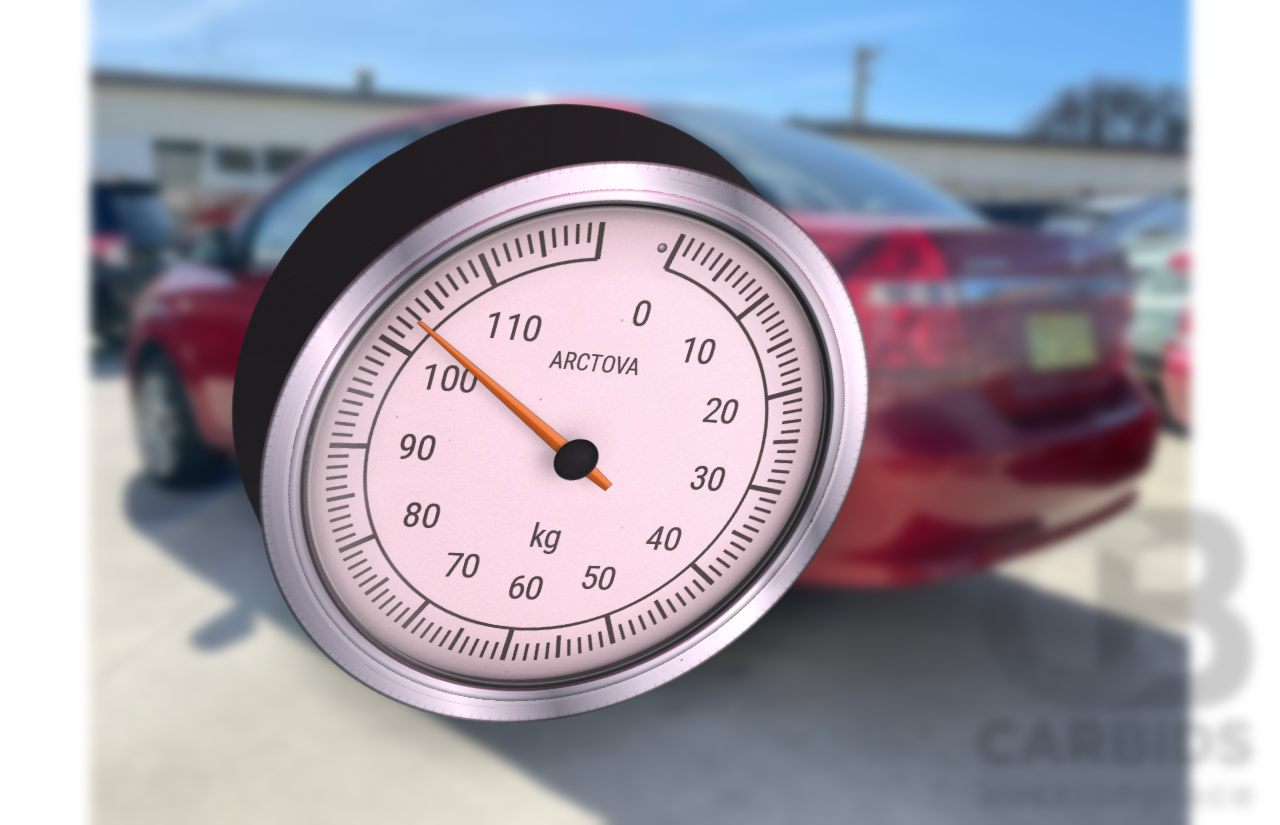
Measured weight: 103
